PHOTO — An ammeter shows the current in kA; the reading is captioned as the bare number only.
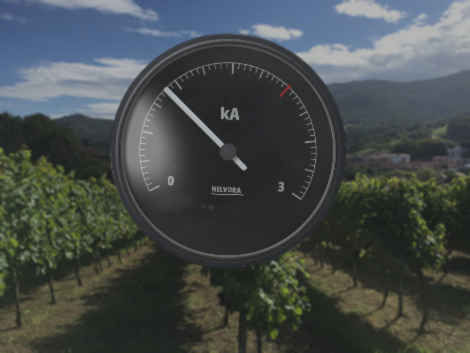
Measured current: 0.9
